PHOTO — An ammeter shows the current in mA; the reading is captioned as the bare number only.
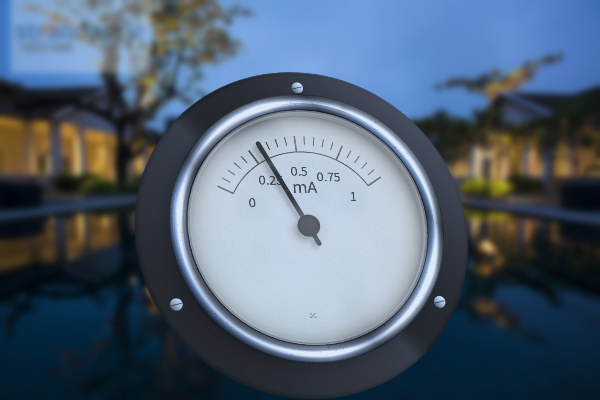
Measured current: 0.3
